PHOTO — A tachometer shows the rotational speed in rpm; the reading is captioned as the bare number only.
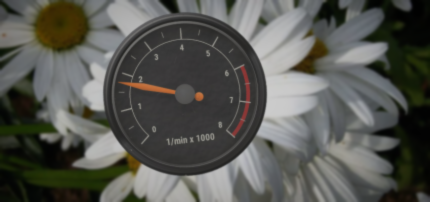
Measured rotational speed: 1750
